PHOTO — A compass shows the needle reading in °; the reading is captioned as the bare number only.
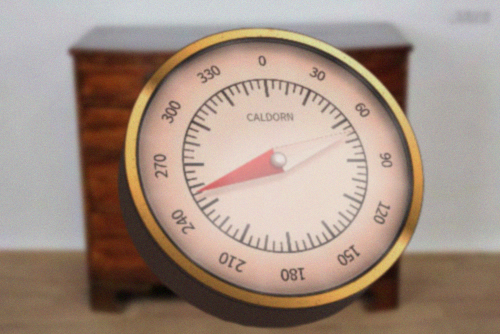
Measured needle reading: 250
